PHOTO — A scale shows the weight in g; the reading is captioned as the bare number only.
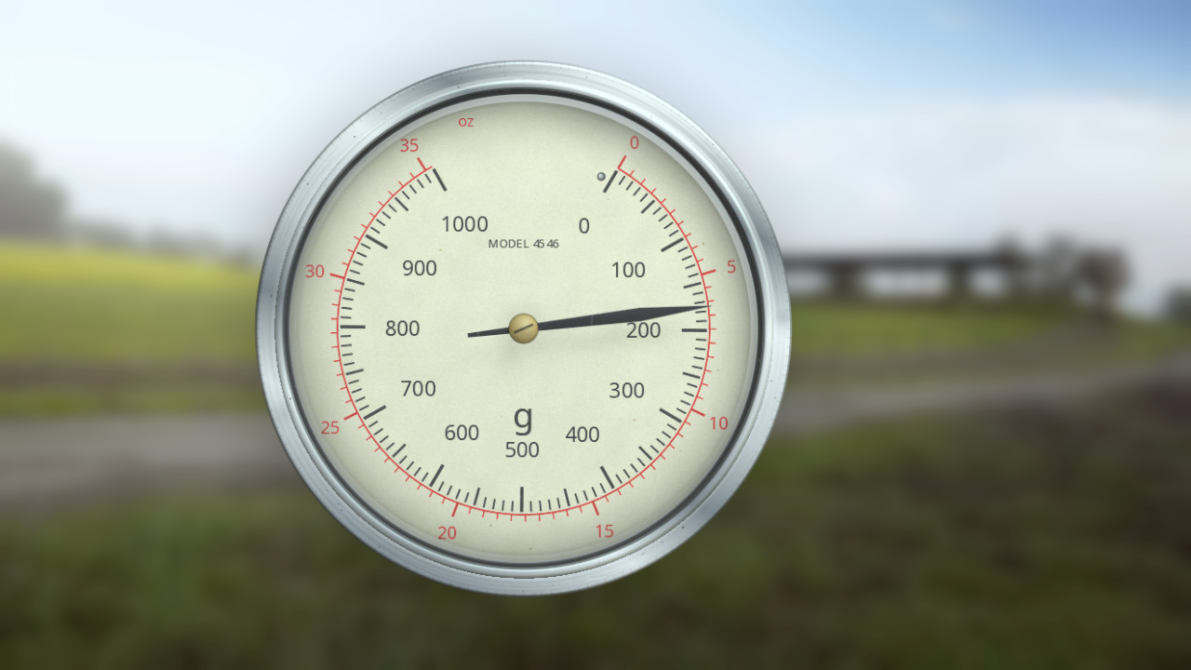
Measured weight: 175
